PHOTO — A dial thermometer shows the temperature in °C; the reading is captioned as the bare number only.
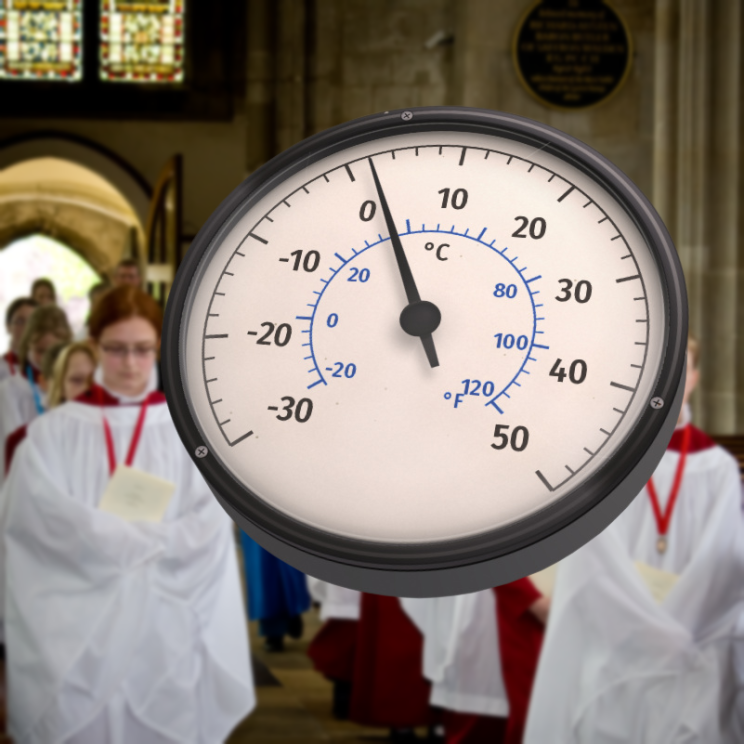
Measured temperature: 2
